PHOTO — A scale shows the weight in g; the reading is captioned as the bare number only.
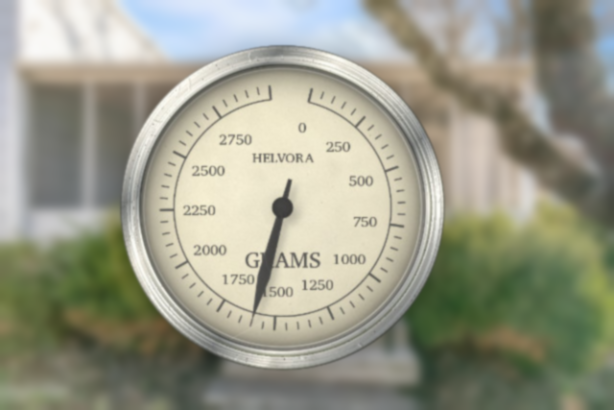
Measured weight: 1600
